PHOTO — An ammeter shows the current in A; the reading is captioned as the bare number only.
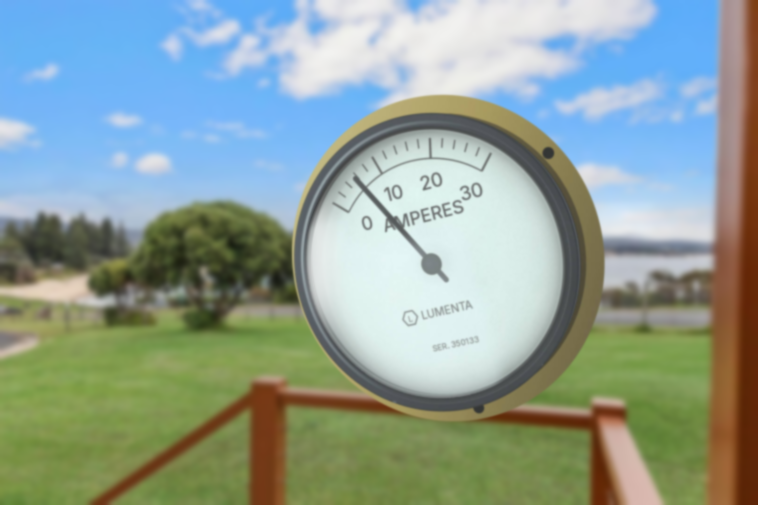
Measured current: 6
